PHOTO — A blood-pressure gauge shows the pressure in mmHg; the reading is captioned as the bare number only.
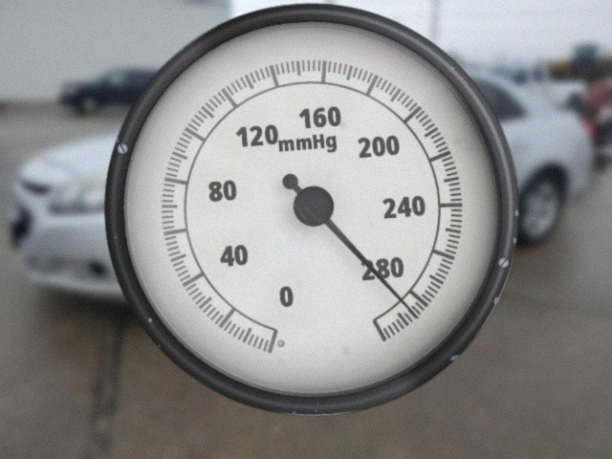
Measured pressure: 286
